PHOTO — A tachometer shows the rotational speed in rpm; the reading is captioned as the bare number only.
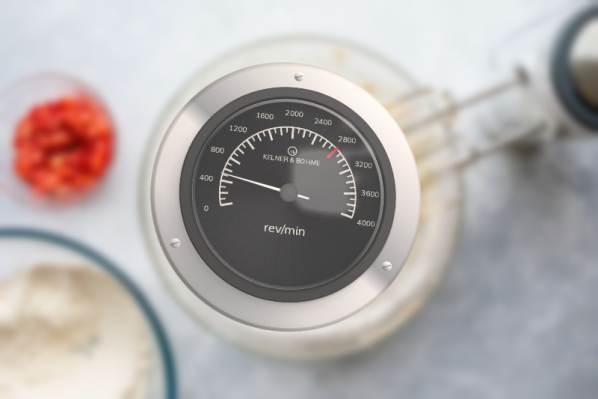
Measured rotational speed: 500
